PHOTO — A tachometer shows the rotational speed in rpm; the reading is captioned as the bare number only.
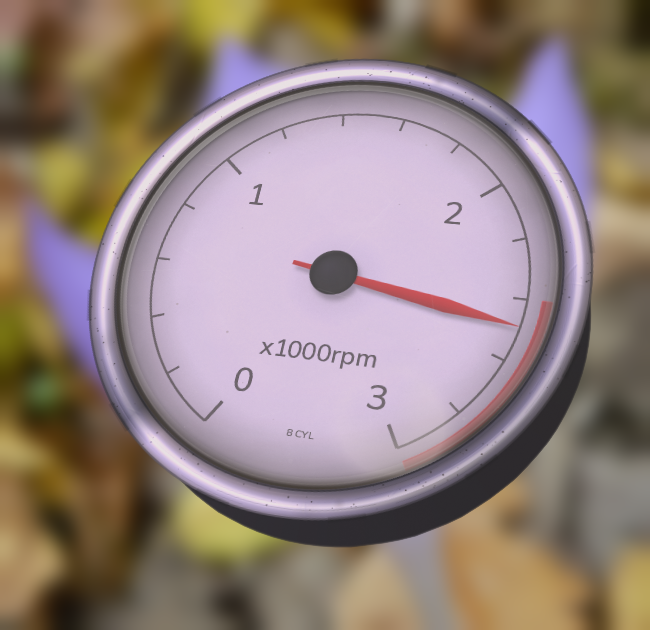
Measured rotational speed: 2500
